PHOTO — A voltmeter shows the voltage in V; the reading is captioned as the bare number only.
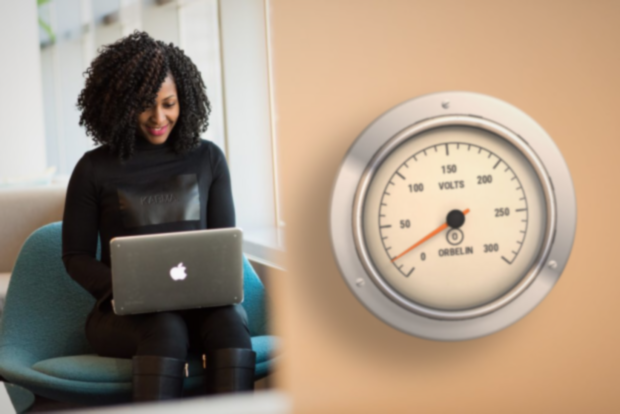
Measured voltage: 20
